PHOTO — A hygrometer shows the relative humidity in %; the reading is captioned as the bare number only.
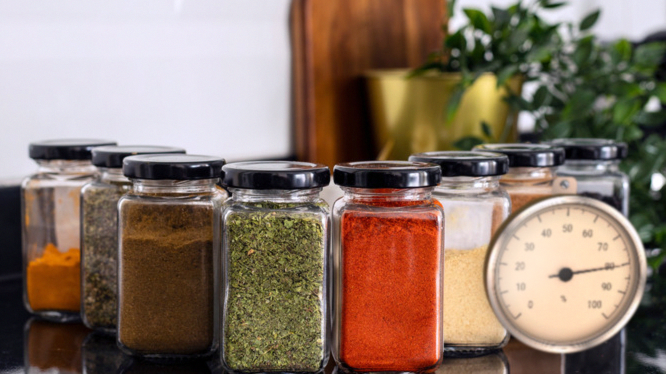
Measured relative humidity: 80
